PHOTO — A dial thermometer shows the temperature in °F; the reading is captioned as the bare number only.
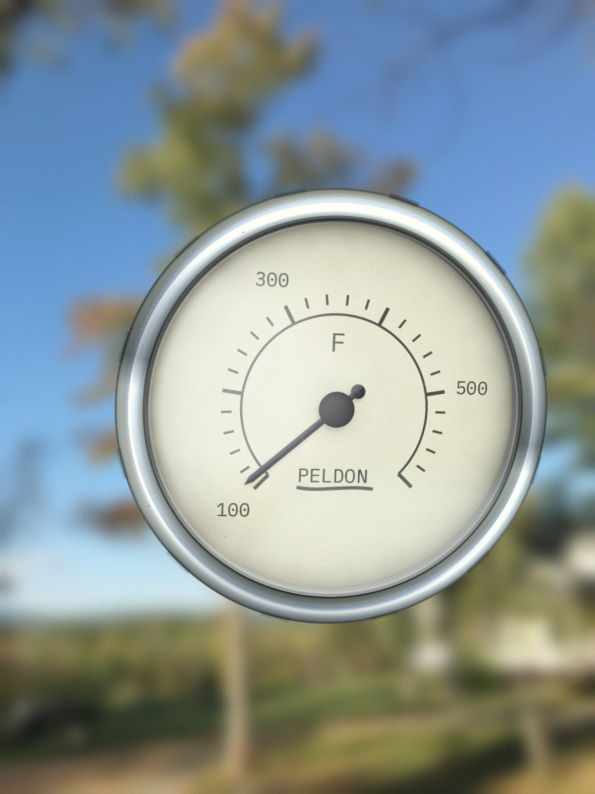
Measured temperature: 110
